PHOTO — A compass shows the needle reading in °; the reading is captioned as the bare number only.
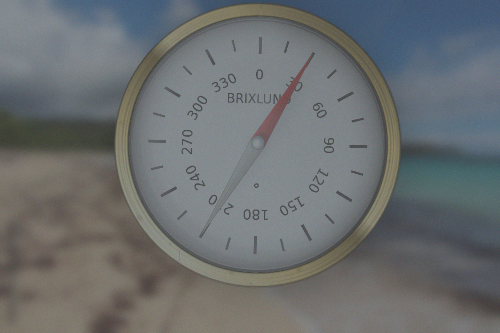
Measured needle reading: 30
